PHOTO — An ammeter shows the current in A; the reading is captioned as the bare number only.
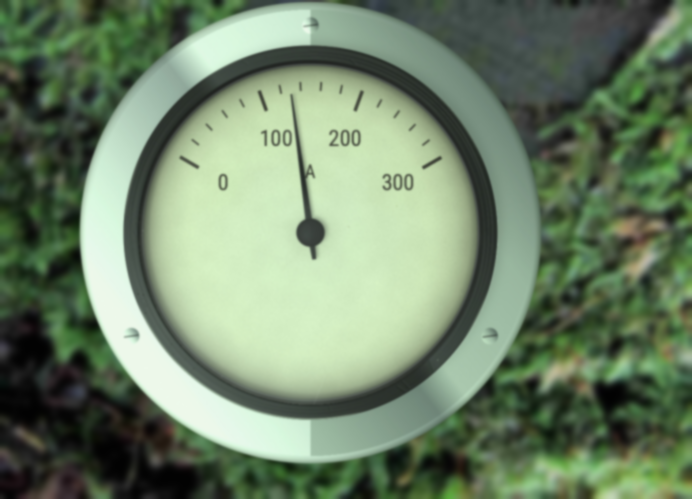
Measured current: 130
